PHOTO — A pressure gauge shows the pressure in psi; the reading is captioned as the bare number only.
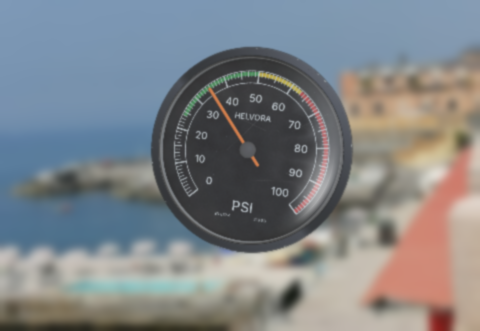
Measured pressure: 35
